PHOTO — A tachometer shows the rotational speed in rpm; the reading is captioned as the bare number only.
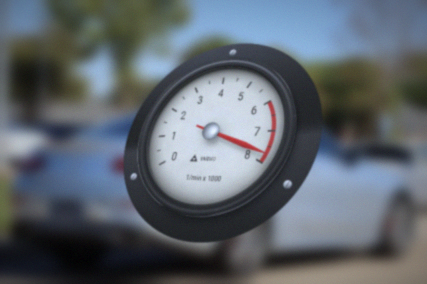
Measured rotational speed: 7750
